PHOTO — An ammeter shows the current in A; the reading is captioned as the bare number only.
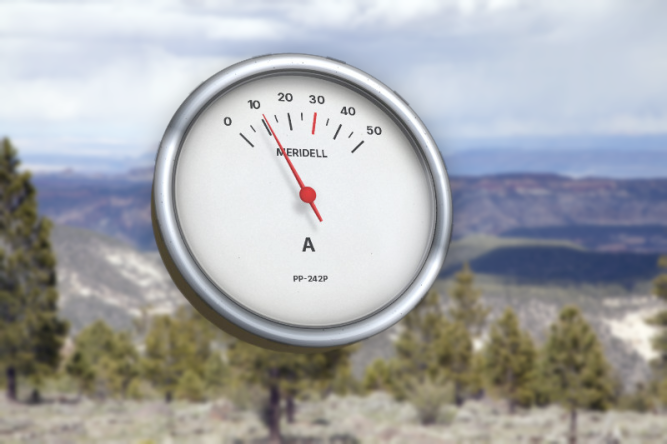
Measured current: 10
